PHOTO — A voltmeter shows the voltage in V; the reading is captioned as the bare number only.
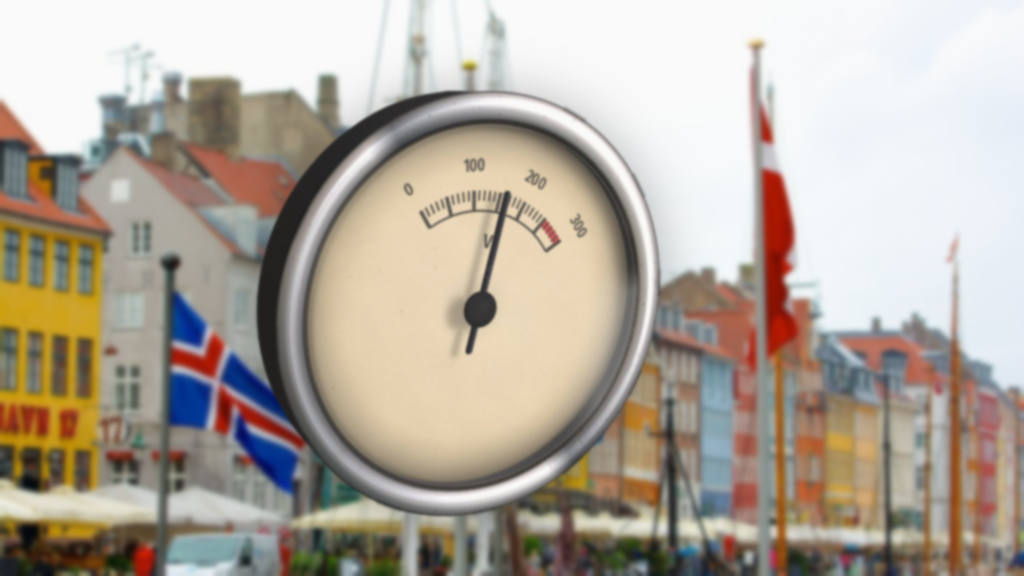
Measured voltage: 150
